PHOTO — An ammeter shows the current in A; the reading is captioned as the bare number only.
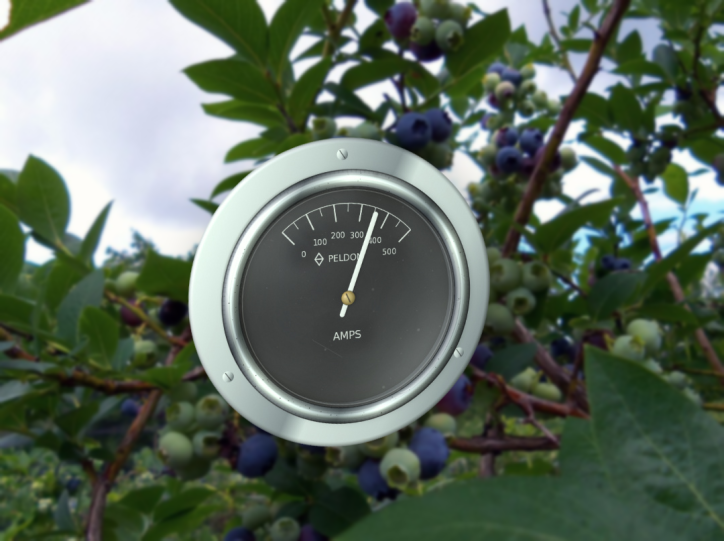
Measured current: 350
